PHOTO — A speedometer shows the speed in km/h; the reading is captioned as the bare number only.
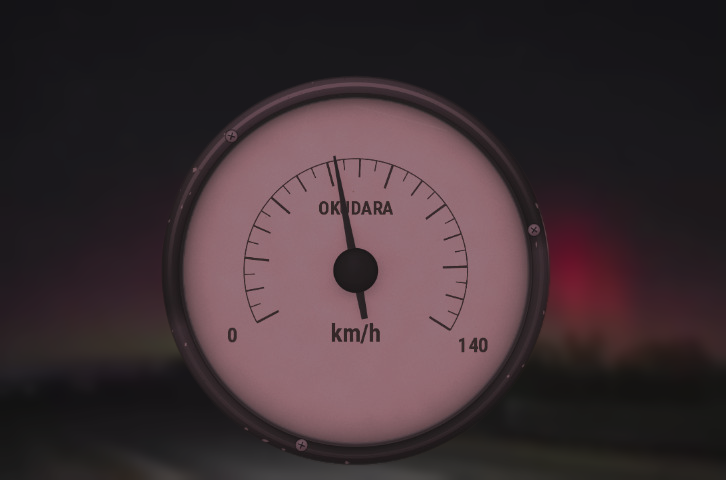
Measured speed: 62.5
